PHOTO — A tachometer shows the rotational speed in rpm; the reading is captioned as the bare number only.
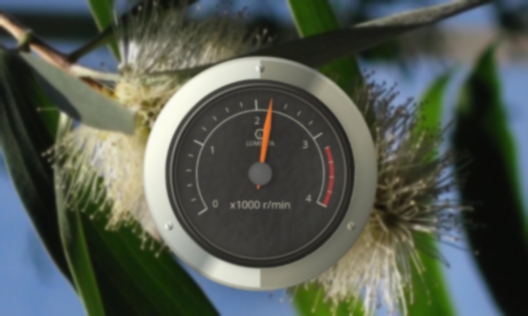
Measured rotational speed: 2200
